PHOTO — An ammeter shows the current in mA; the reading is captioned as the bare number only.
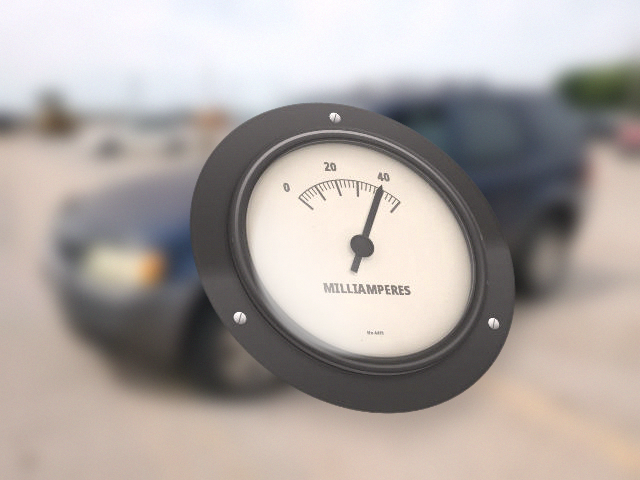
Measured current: 40
